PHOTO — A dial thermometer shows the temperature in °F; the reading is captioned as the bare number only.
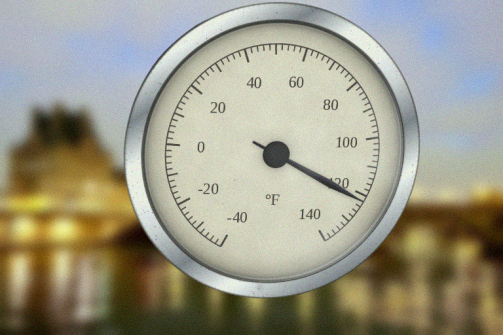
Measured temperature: 122
